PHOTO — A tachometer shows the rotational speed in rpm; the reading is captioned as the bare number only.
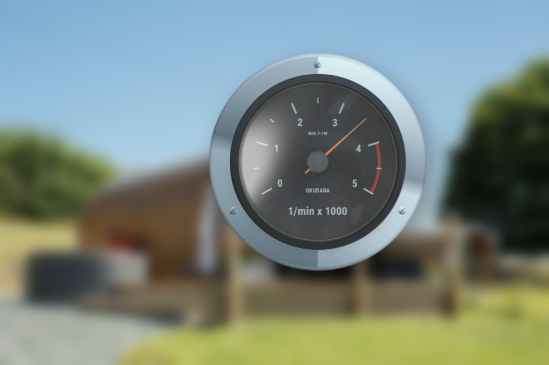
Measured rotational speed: 3500
